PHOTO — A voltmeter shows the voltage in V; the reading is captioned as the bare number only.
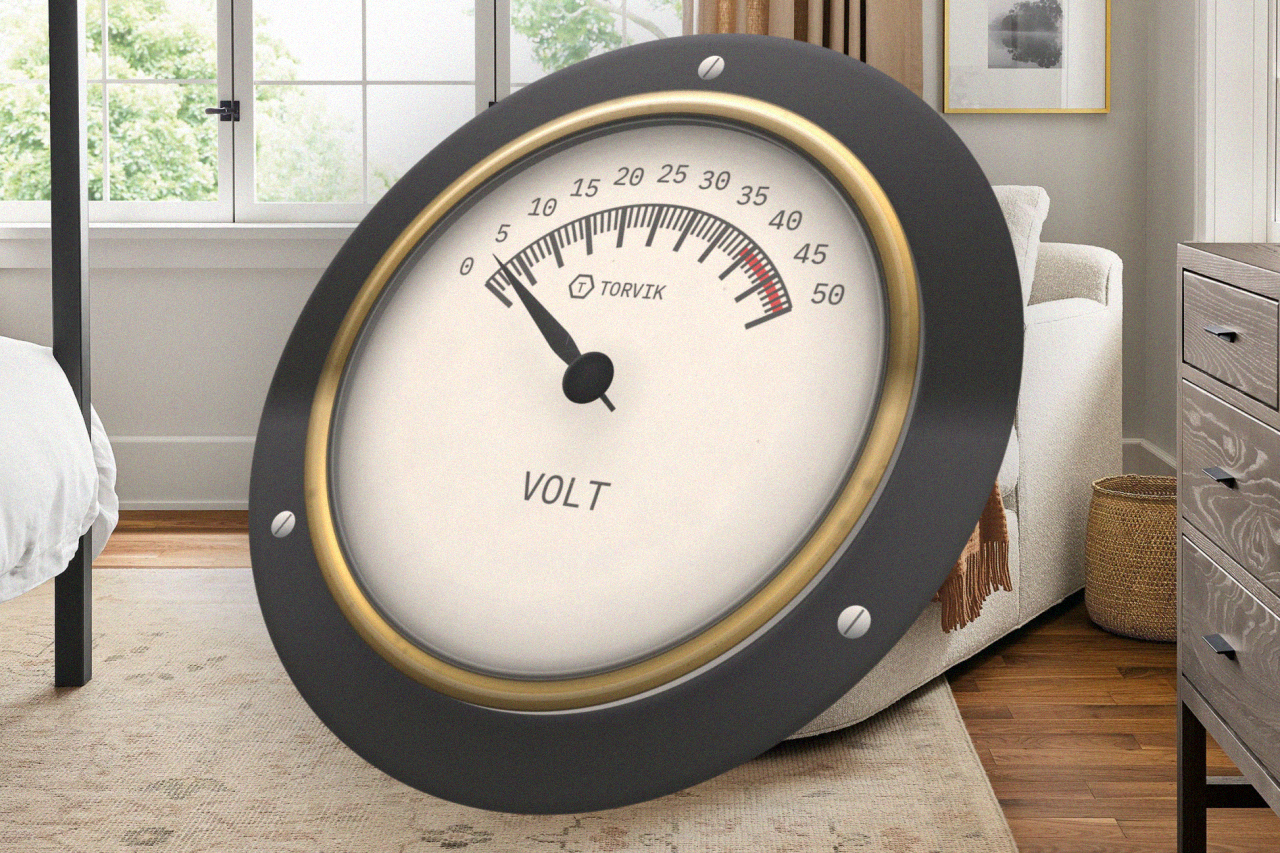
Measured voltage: 3
